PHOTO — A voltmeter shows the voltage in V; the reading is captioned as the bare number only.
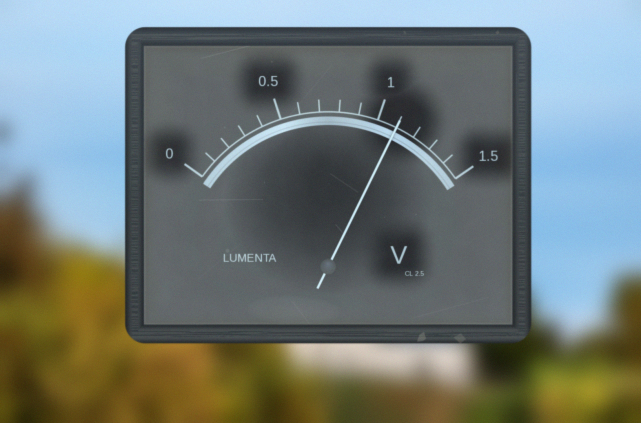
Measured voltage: 1.1
